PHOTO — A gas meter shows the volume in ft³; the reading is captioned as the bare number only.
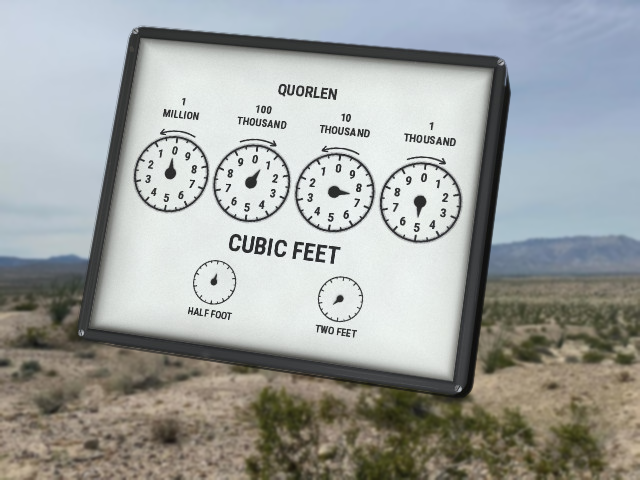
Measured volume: 7500
